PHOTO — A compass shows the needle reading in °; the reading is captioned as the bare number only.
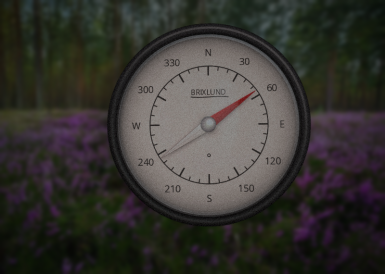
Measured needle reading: 55
